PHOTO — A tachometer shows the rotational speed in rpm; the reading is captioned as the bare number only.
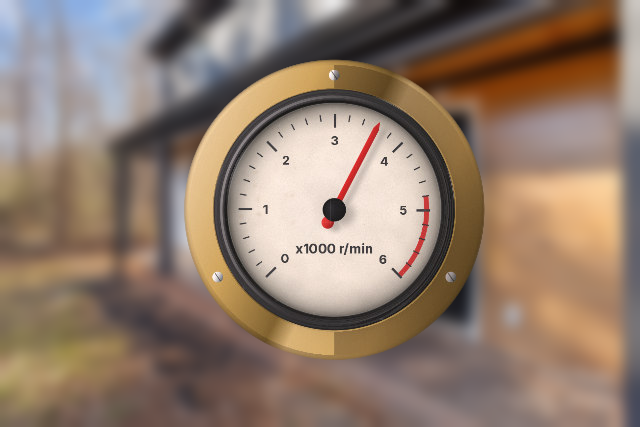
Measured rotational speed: 3600
